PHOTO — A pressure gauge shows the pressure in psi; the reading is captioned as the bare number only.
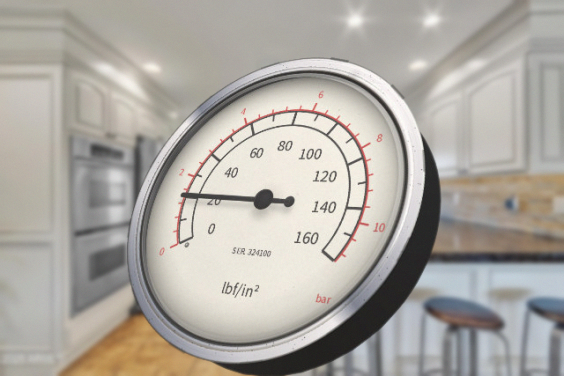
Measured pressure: 20
